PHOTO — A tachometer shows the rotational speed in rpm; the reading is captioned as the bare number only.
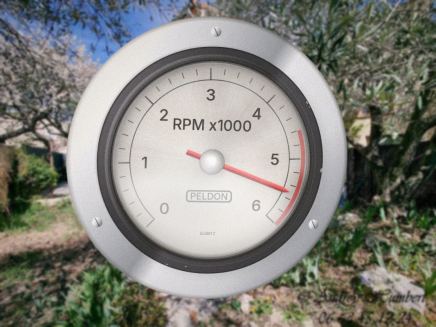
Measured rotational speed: 5500
